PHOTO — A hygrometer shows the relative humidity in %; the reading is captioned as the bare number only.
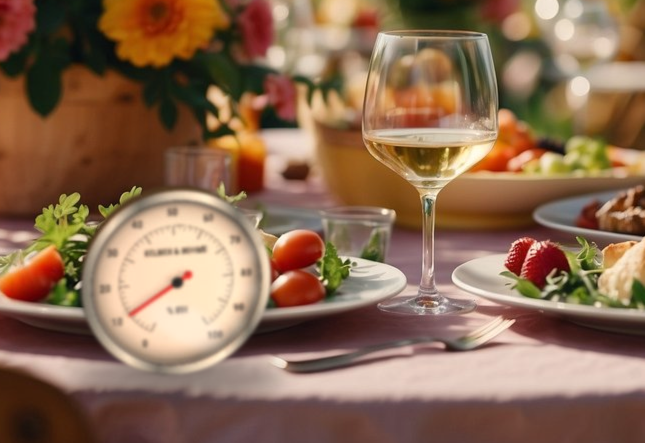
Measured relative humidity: 10
